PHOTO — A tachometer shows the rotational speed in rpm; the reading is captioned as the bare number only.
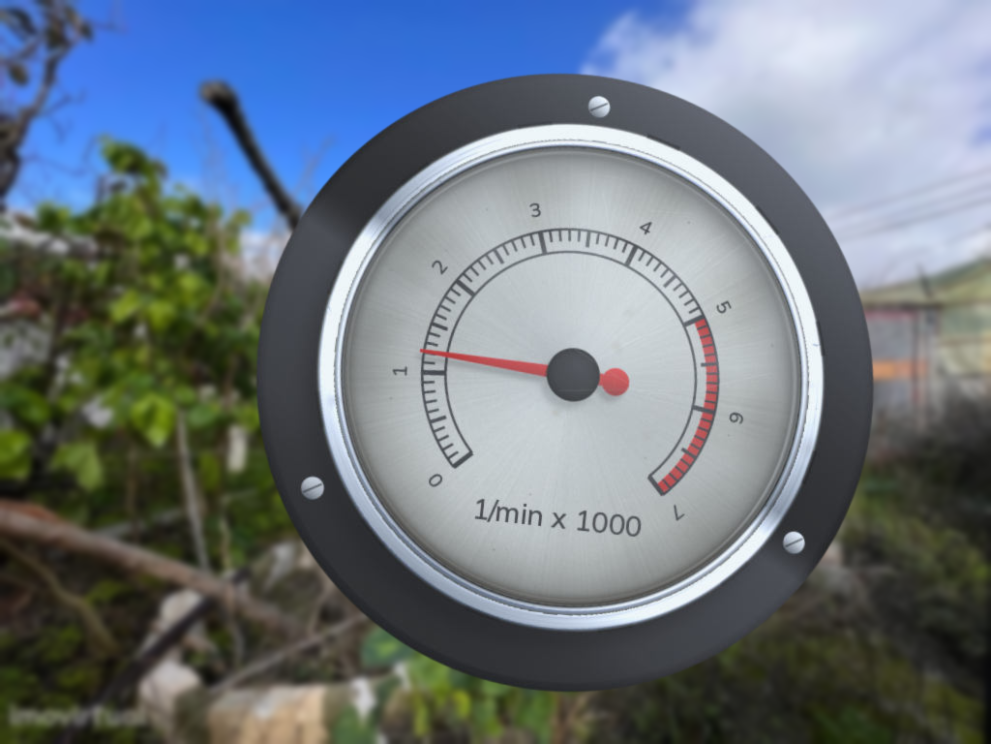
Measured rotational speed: 1200
